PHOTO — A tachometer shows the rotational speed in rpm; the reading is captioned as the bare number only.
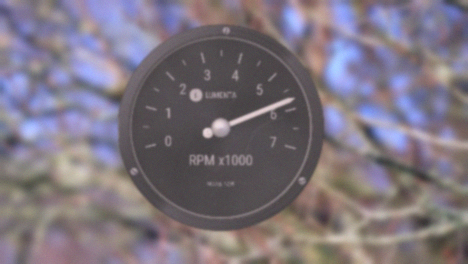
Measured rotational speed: 5750
